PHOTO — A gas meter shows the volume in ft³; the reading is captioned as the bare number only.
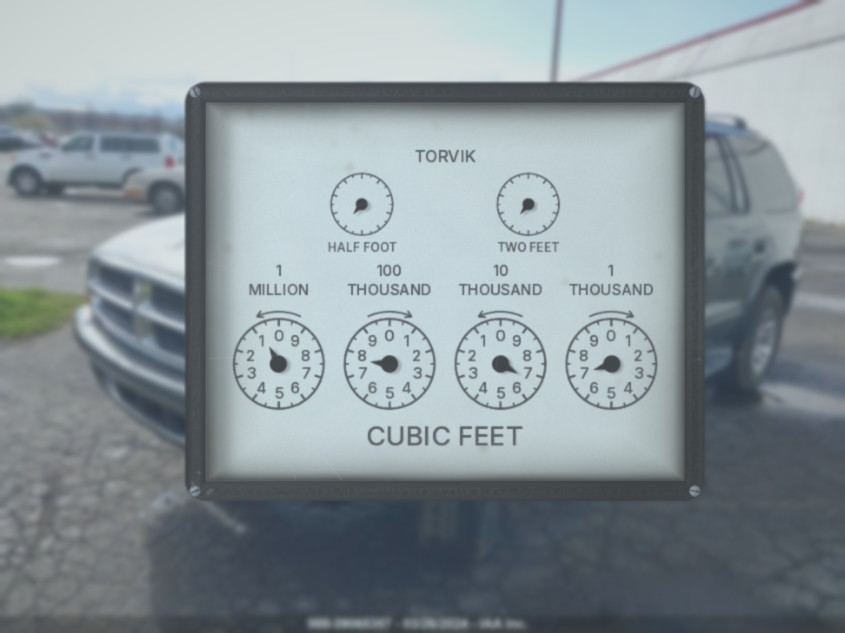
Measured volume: 76700
